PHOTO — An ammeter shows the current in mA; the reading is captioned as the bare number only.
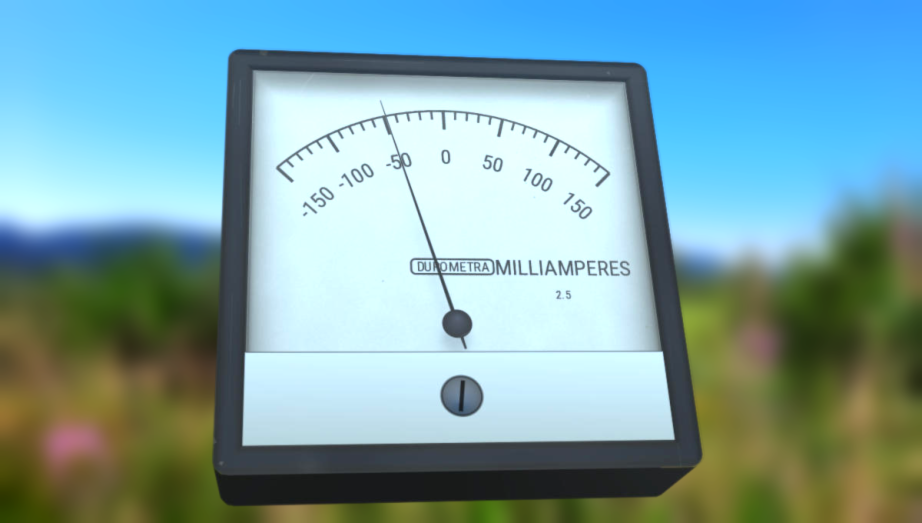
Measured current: -50
